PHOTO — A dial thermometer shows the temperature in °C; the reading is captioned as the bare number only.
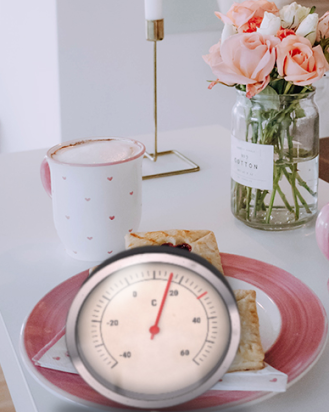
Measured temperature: 16
